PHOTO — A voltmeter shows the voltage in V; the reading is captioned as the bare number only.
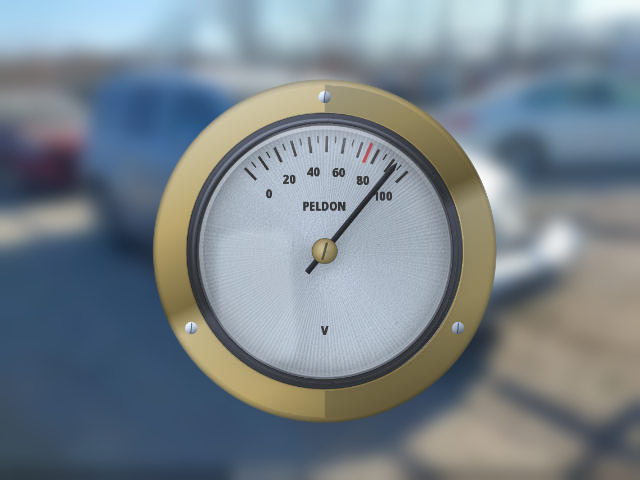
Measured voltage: 92.5
